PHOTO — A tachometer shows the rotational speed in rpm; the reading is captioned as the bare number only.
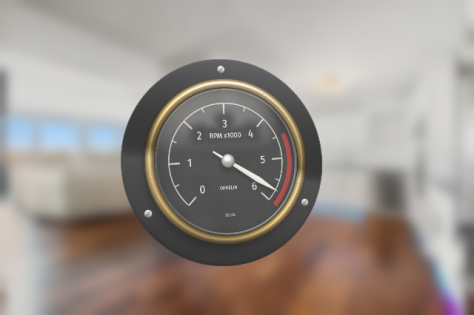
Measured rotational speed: 5750
